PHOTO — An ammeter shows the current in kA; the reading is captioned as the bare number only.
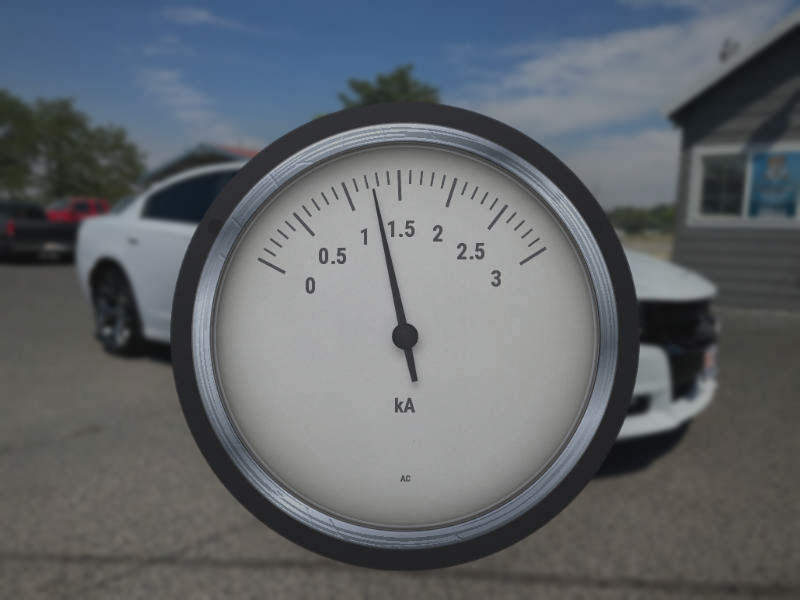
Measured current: 1.25
